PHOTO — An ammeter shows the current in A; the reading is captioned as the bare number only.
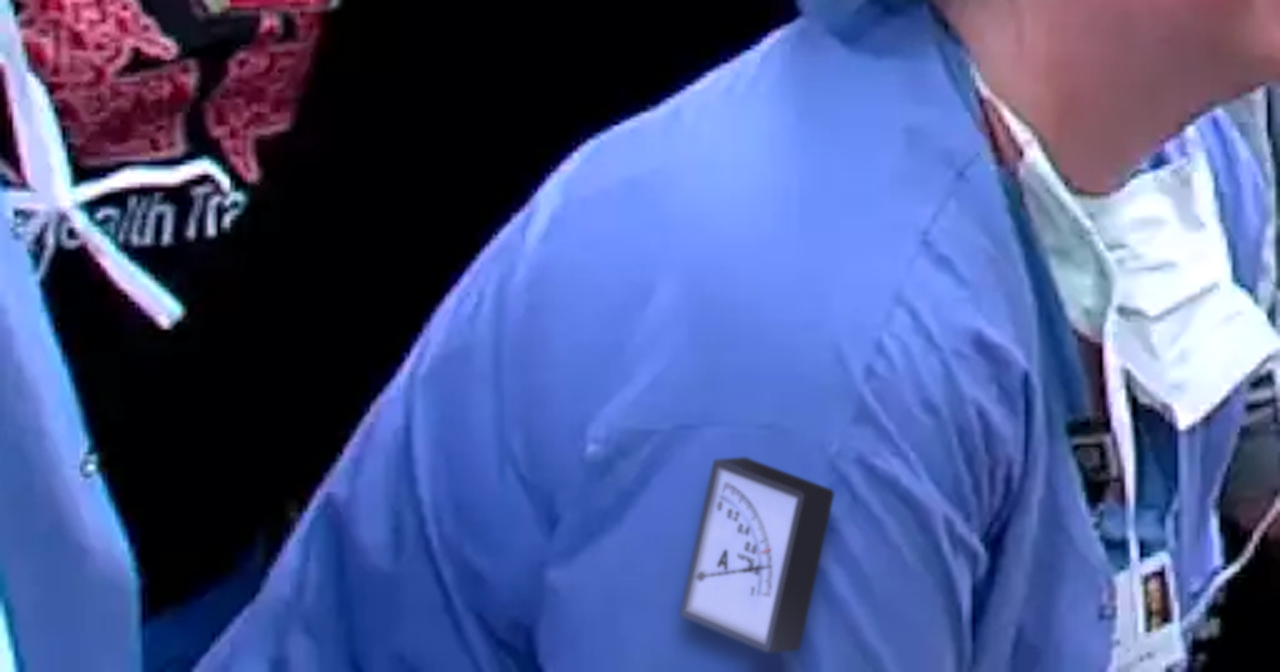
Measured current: 0.8
